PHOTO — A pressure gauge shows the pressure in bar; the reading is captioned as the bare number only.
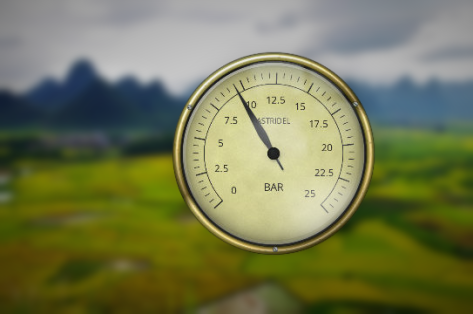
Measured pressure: 9.5
